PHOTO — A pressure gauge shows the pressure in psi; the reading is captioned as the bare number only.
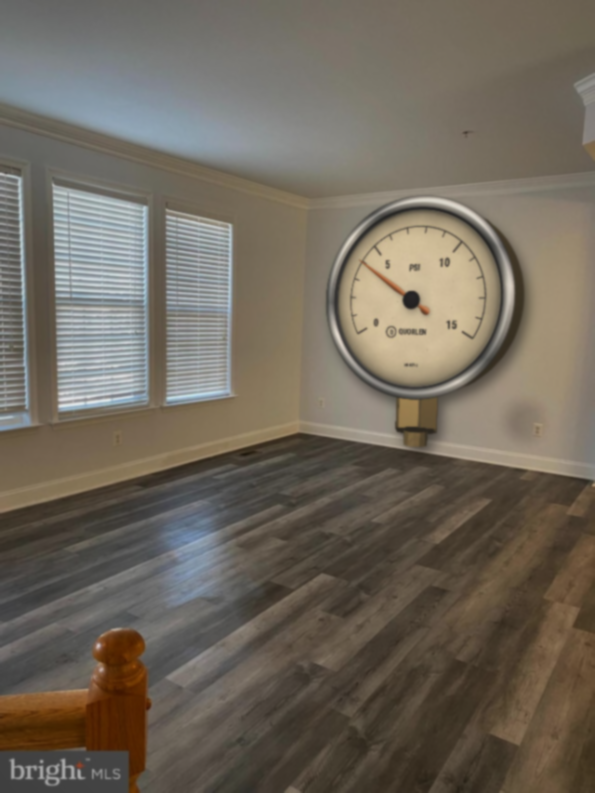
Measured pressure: 4
